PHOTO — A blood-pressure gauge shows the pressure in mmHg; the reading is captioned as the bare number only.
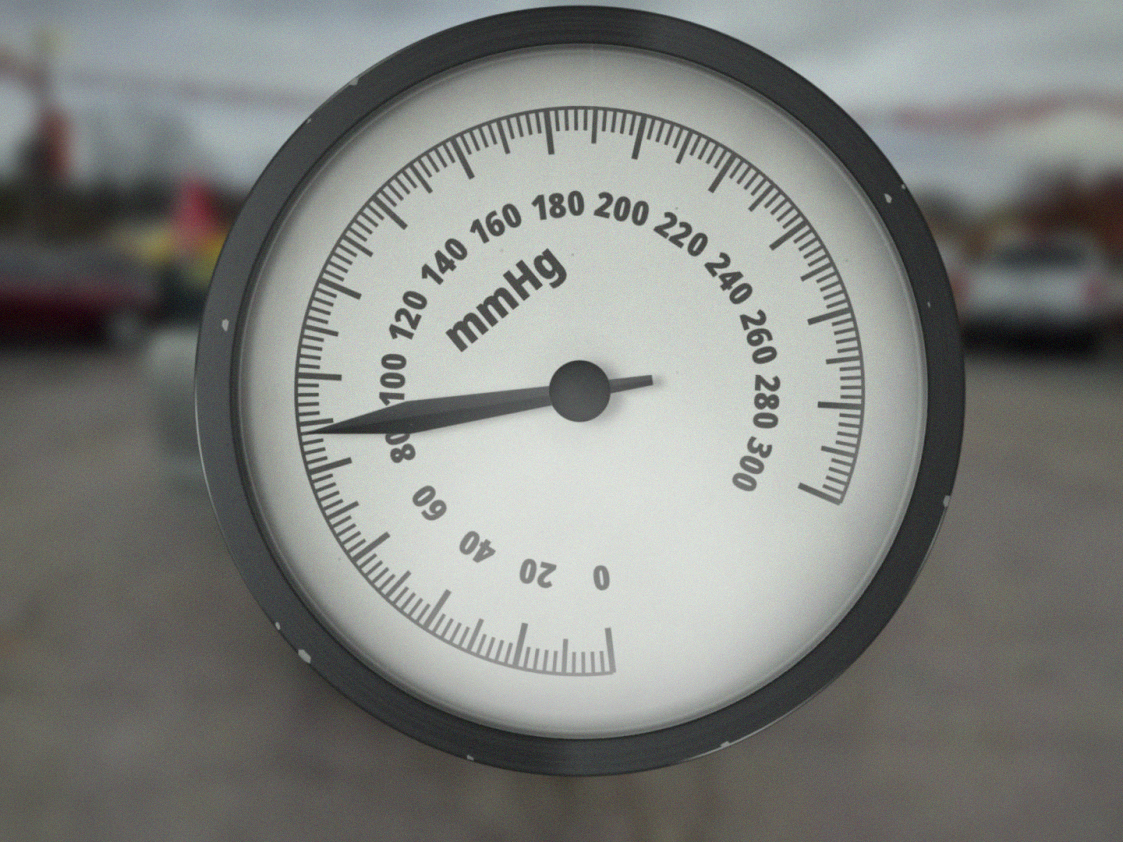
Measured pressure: 88
